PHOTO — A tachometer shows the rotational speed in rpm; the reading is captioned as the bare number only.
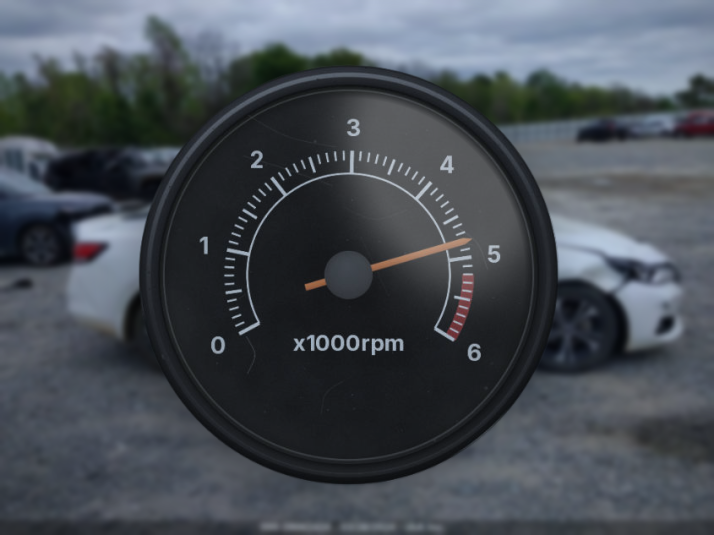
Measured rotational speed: 4800
